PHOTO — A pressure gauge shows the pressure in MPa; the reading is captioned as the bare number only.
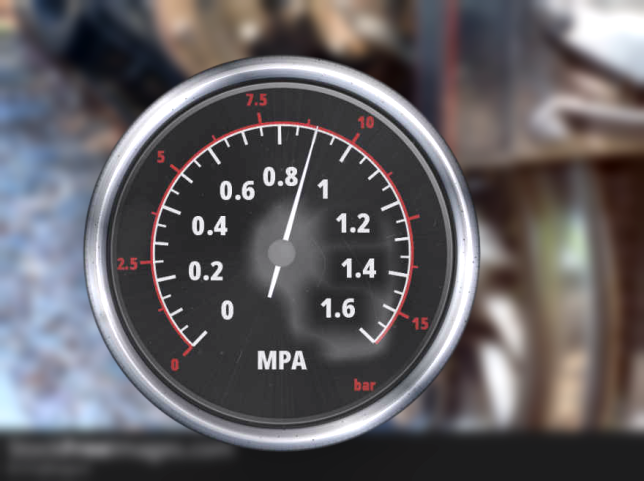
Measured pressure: 0.9
